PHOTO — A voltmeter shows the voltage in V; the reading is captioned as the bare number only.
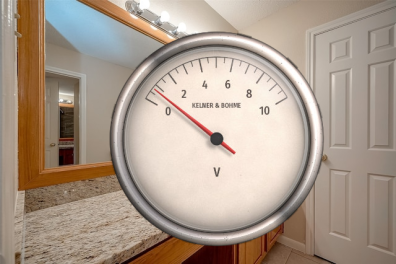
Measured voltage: 0.75
